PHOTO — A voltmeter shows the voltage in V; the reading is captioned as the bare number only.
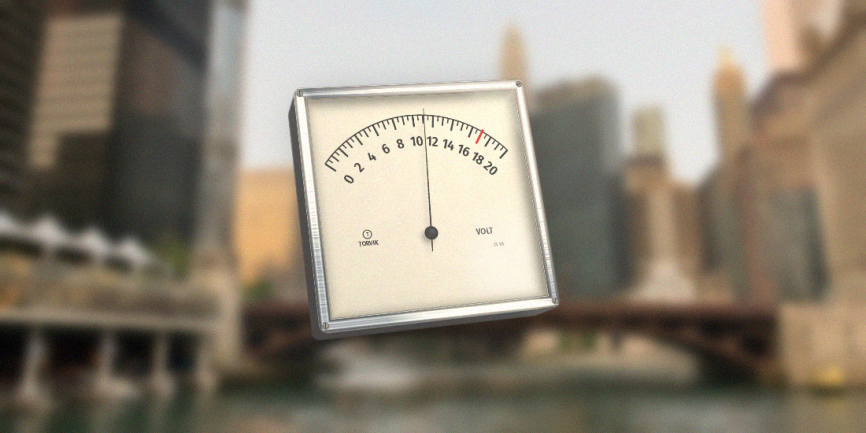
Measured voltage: 11
